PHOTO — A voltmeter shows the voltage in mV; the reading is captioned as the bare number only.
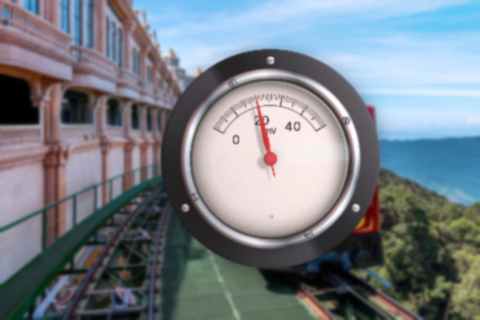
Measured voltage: 20
